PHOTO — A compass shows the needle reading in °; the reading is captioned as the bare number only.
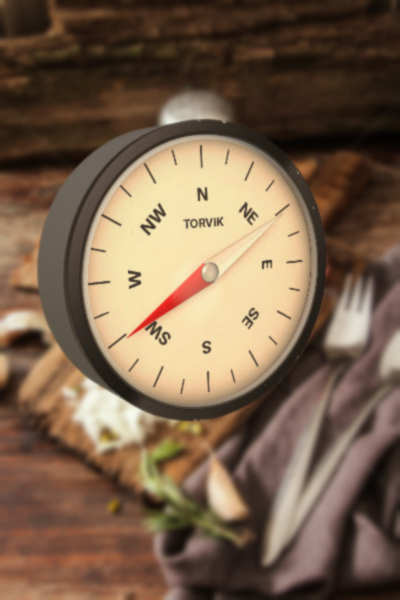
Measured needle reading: 240
